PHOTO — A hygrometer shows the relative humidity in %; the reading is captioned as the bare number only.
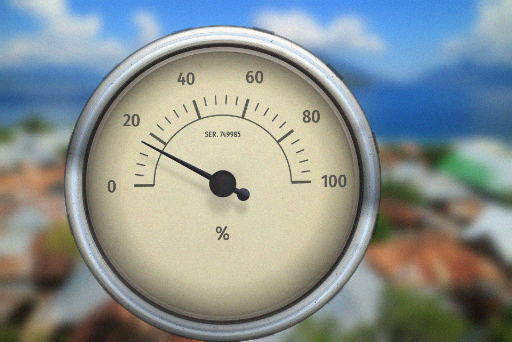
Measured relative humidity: 16
